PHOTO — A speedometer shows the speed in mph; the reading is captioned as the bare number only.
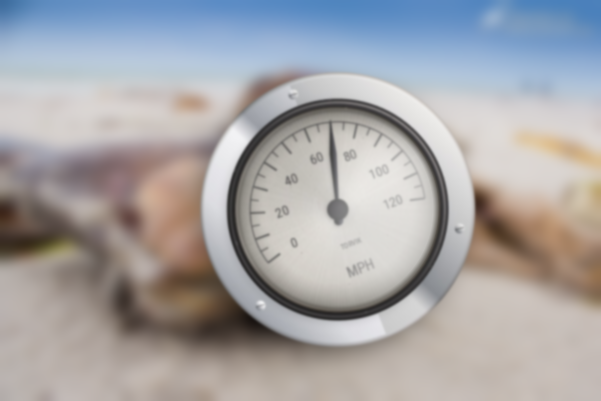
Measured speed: 70
